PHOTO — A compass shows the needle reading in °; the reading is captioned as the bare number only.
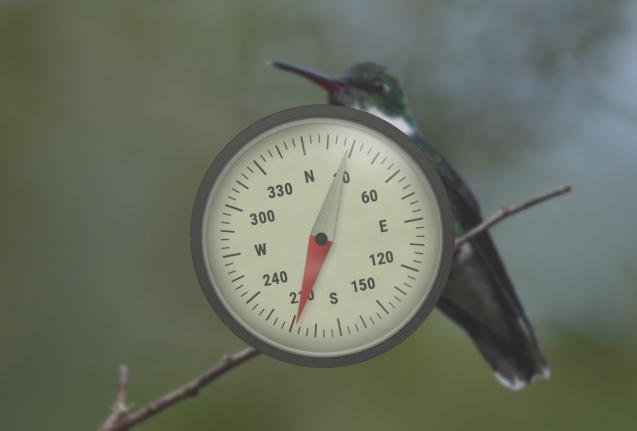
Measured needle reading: 207.5
